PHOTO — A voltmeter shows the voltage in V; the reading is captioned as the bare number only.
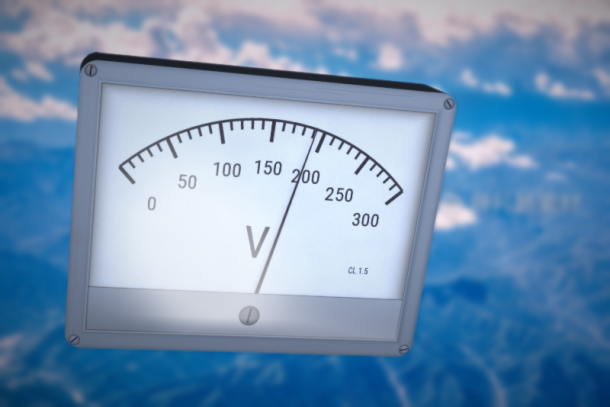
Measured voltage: 190
